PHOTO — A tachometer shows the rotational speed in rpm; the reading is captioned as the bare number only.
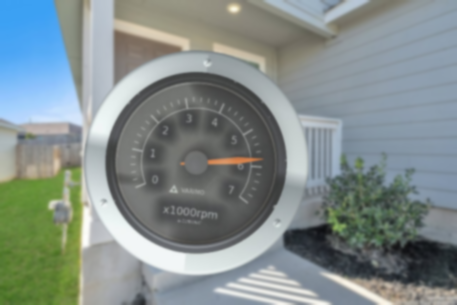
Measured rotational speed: 5800
